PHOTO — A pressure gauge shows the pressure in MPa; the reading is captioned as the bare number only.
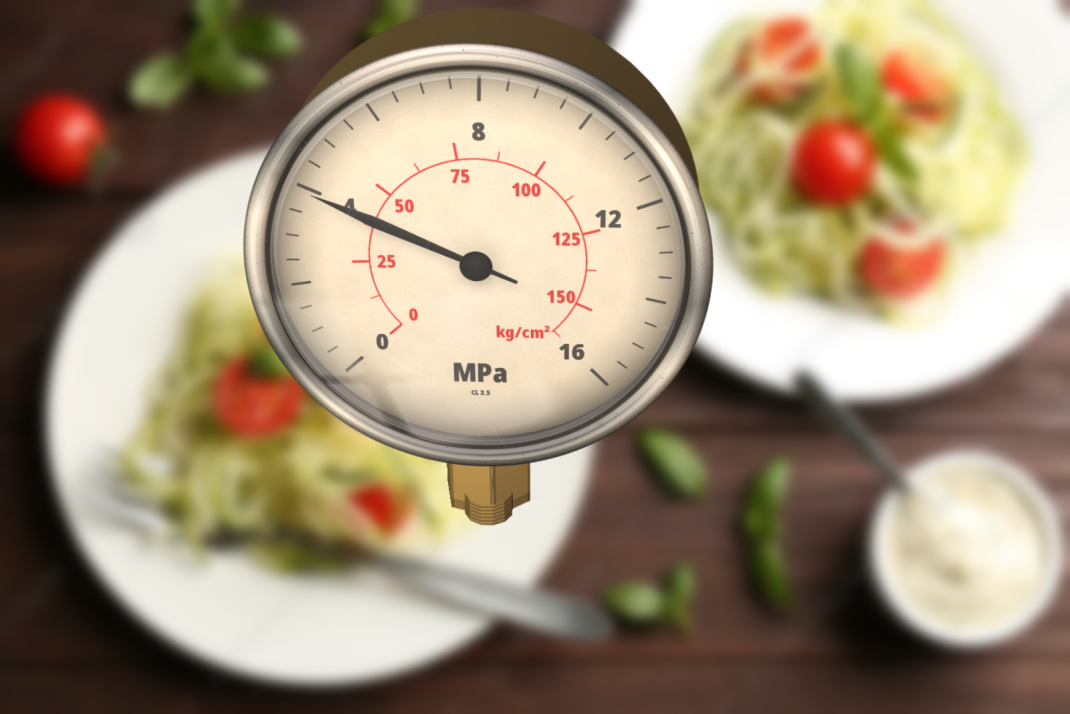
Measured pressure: 4
